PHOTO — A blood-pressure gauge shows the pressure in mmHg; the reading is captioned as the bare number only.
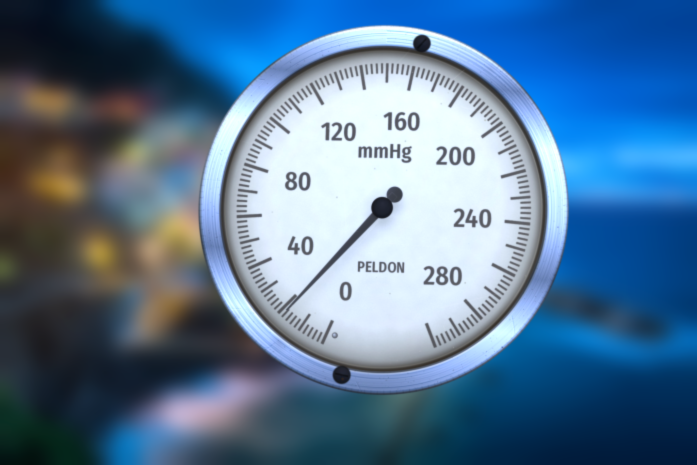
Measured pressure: 18
